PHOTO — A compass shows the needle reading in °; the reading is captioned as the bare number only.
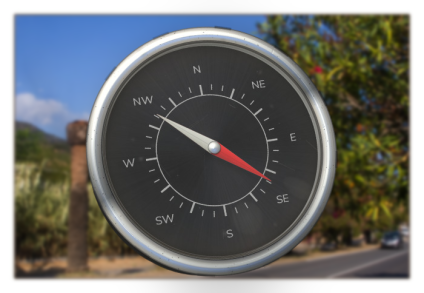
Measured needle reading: 130
